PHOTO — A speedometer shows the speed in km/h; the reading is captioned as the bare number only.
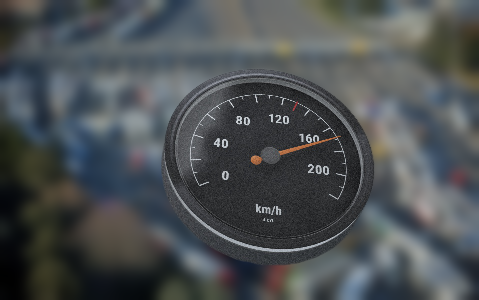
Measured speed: 170
